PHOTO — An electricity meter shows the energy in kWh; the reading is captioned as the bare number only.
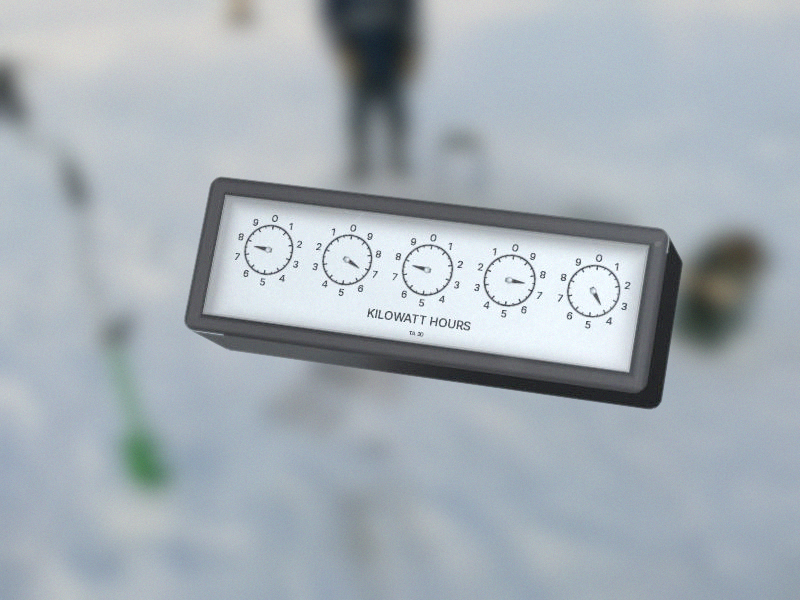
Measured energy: 76774
